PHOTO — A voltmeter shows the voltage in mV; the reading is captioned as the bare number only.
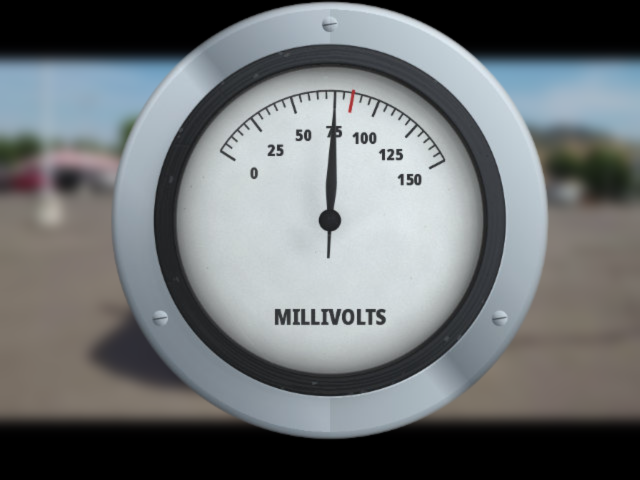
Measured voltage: 75
